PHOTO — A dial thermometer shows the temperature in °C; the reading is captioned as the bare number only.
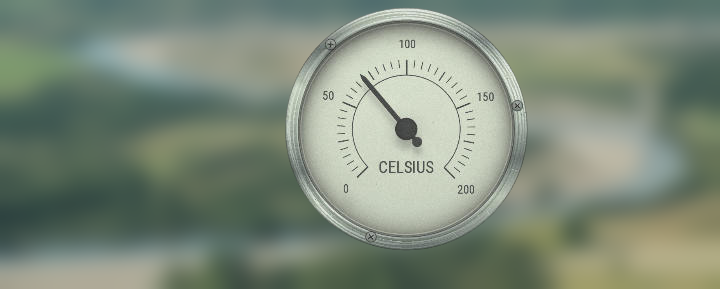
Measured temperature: 70
